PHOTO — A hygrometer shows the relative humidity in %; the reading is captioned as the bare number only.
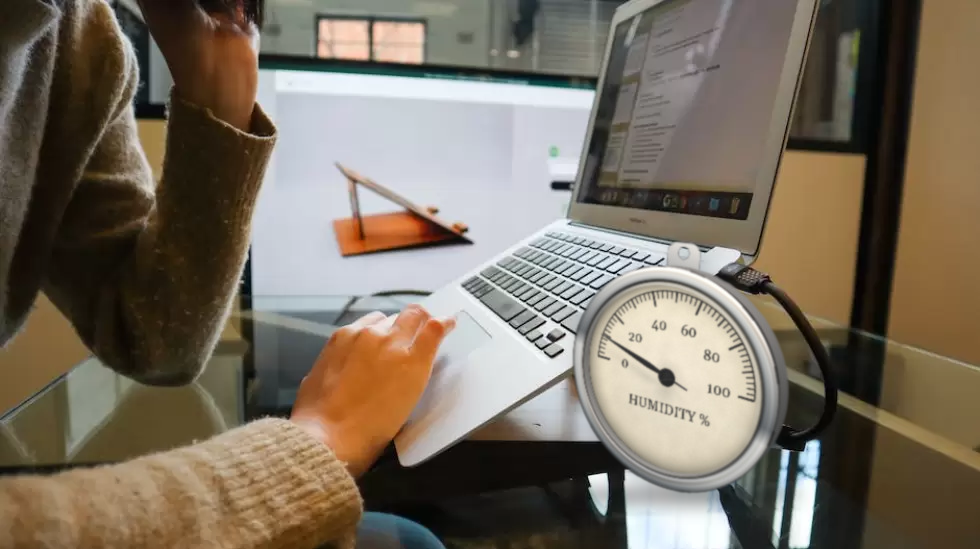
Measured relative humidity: 10
